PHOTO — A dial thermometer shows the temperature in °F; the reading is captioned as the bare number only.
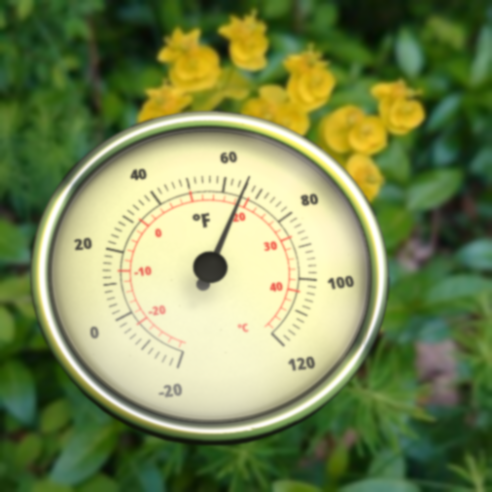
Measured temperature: 66
